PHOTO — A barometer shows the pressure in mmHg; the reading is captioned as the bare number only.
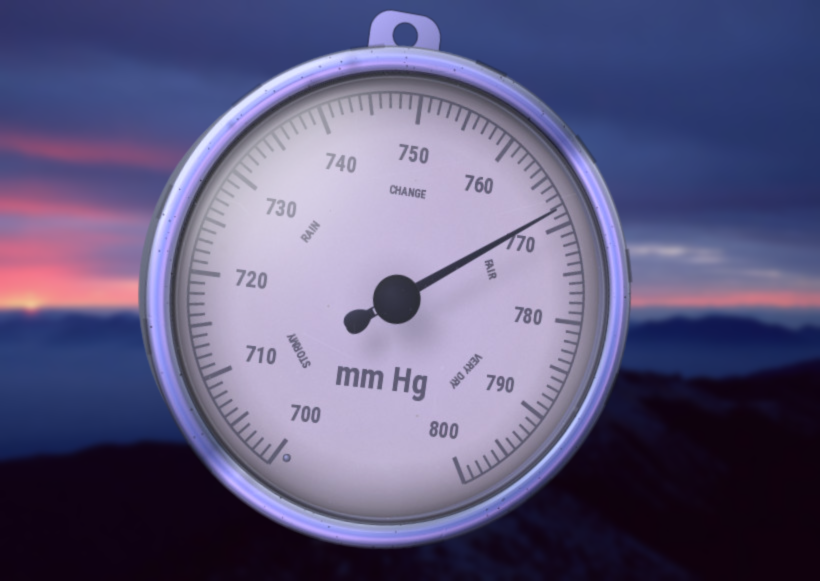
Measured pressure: 768
